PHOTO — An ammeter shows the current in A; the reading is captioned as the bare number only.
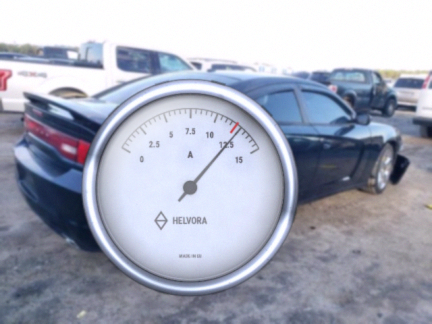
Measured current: 12.5
